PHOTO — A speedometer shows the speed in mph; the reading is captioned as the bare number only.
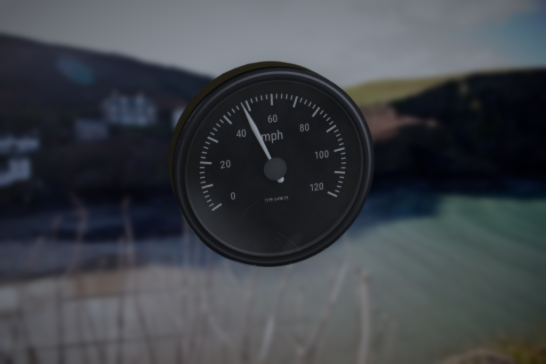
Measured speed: 48
